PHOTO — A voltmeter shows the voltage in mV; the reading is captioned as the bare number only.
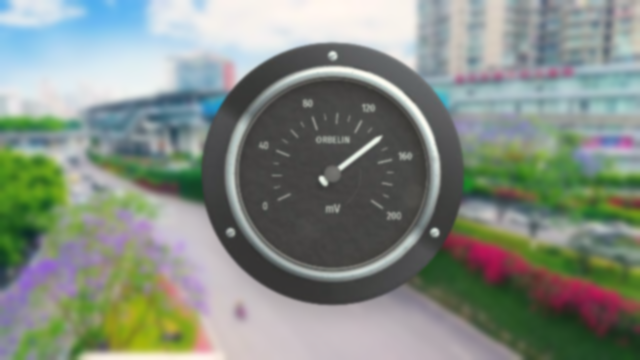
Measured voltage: 140
